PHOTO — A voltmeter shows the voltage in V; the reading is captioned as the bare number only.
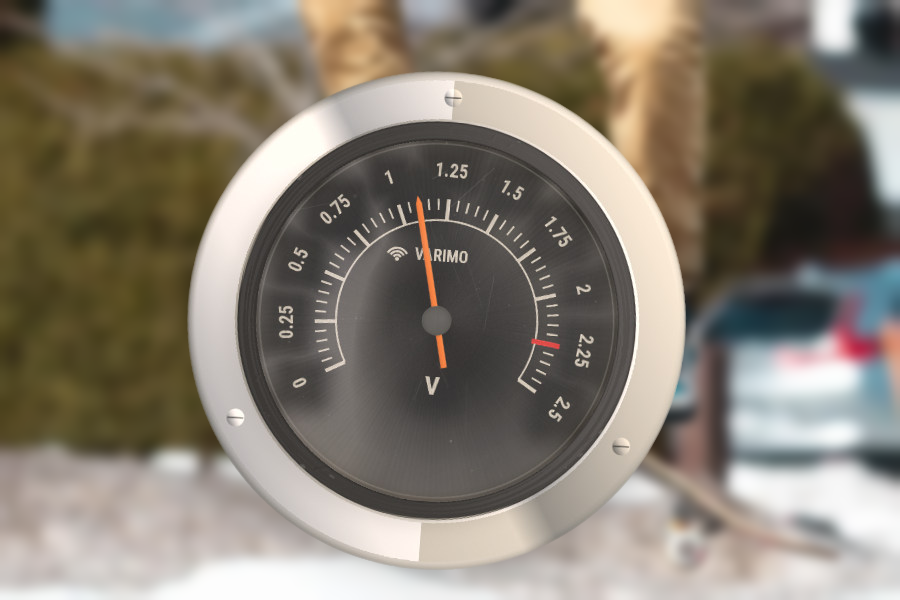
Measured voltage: 1.1
